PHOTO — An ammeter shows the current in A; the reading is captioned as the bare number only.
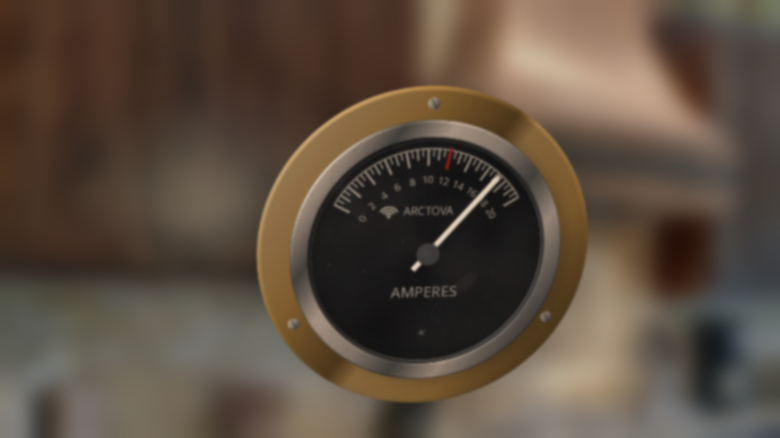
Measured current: 17
